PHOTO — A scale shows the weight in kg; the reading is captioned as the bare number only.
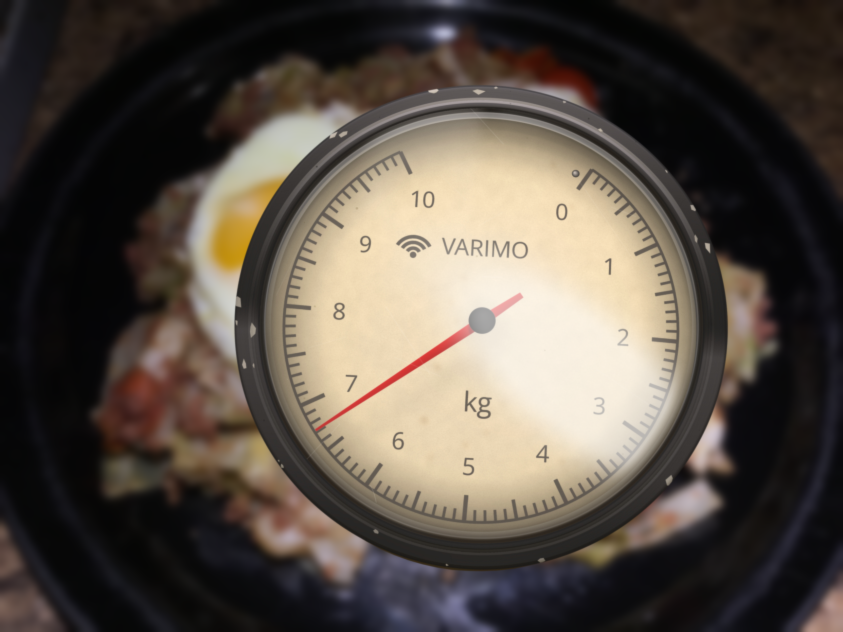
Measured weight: 6.7
